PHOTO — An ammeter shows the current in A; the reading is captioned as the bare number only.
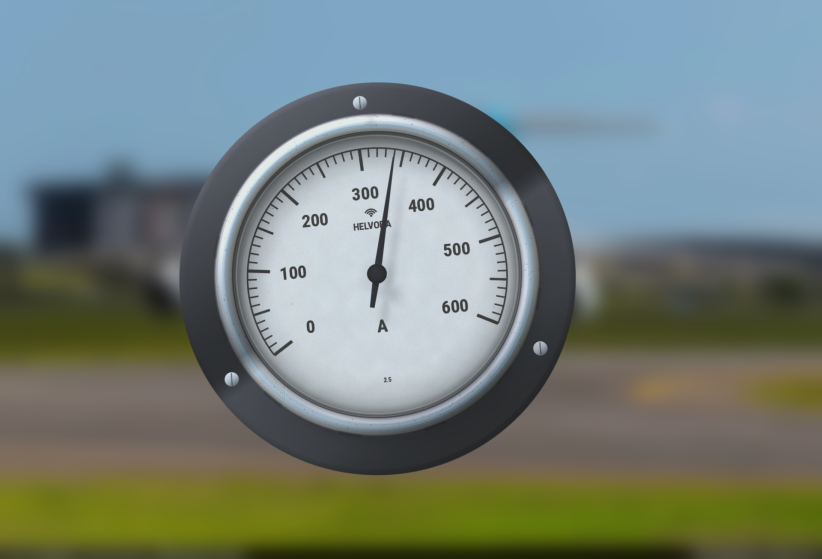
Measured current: 340
